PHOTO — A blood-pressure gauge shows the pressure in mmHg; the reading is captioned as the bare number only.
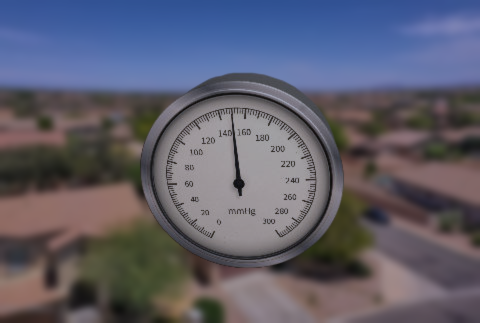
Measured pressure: 150
